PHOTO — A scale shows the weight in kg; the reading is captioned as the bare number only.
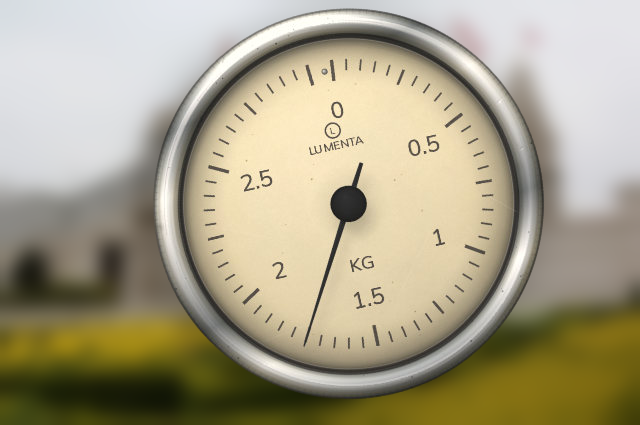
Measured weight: 1.75
